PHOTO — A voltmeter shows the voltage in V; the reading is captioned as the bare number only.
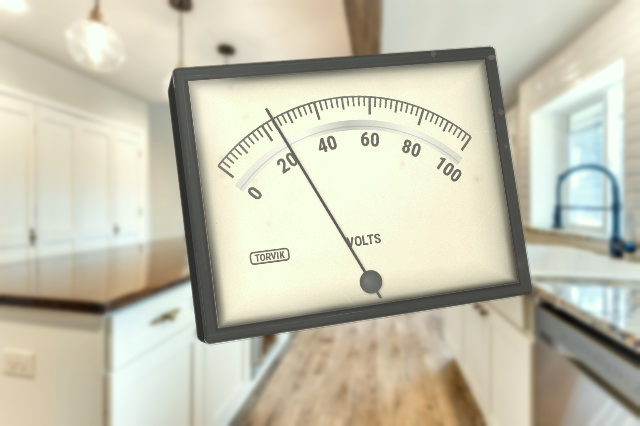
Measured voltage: 24
